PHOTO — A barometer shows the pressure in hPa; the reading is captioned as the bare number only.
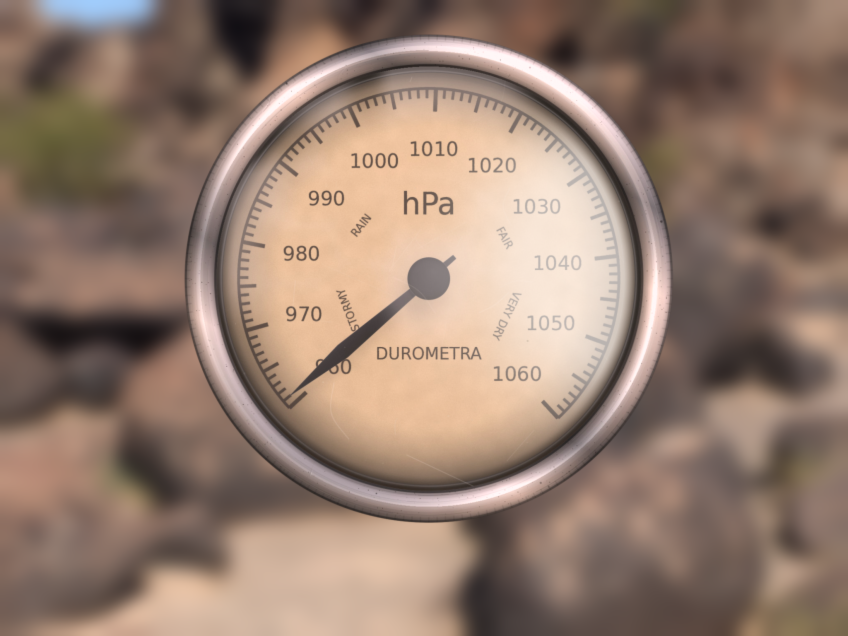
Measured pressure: 961
